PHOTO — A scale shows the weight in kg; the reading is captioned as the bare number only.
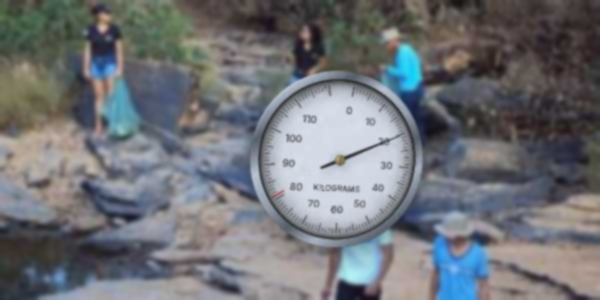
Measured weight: 20
